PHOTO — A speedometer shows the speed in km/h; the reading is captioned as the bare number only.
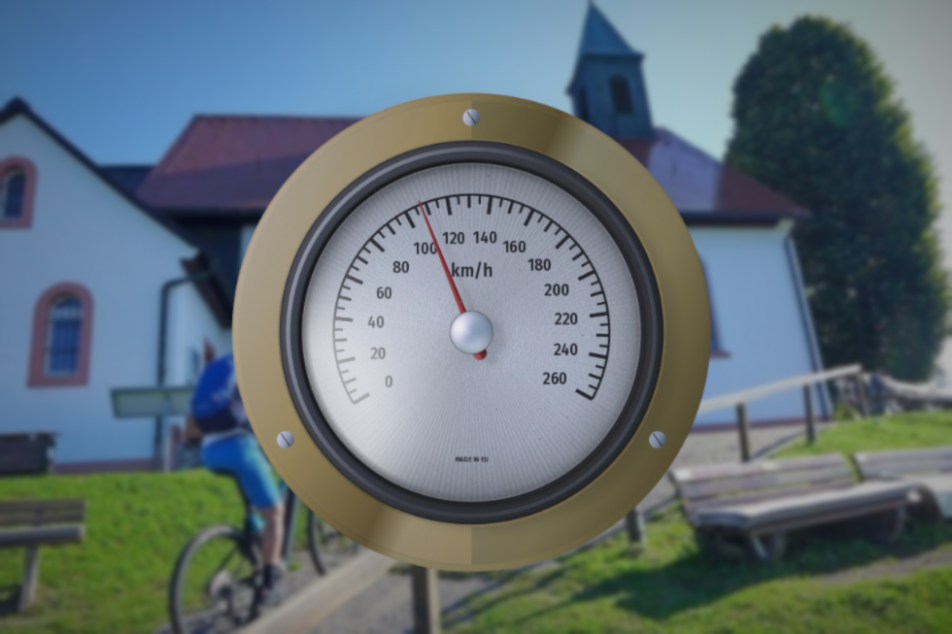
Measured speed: 107.5
